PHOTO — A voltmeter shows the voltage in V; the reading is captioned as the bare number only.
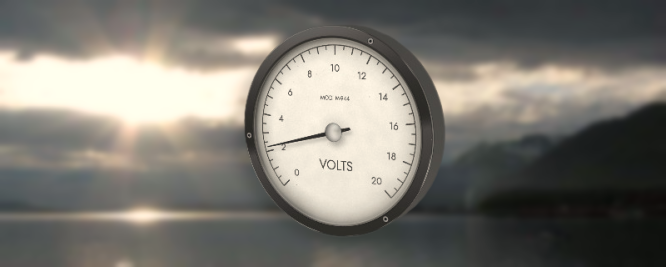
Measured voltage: 2.25
